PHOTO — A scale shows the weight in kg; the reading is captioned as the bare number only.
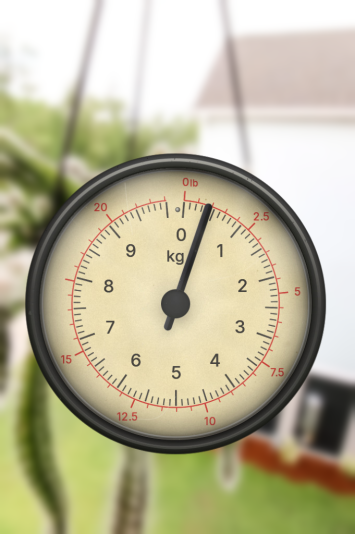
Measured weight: 0.4
